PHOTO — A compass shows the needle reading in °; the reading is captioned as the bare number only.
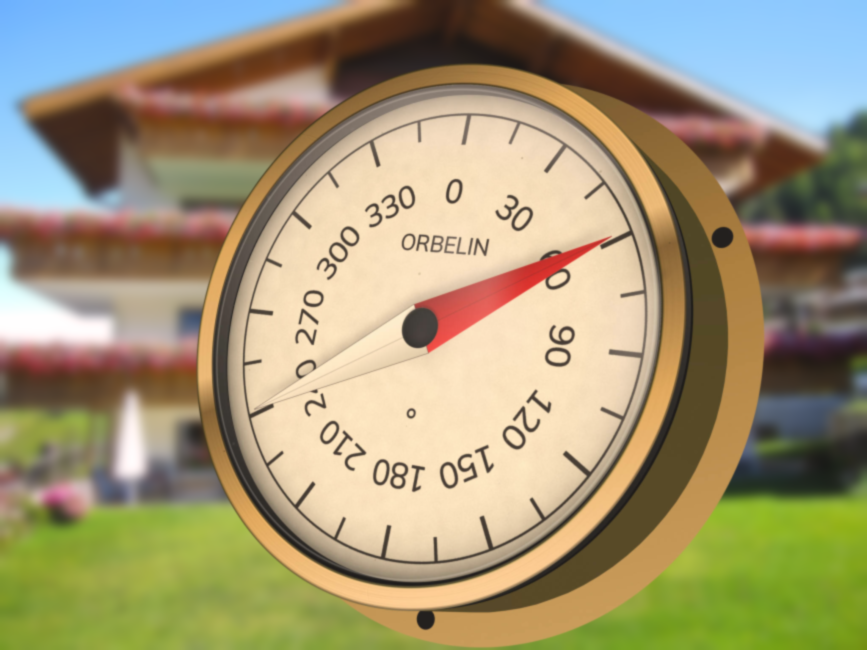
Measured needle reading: 60
